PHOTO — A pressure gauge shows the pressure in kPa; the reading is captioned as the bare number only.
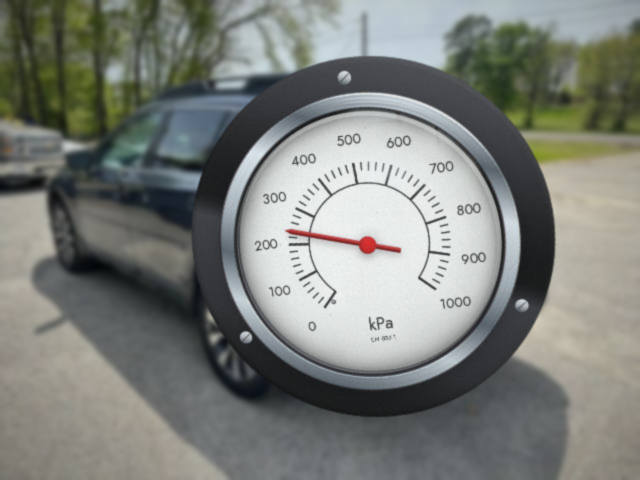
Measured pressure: 240
